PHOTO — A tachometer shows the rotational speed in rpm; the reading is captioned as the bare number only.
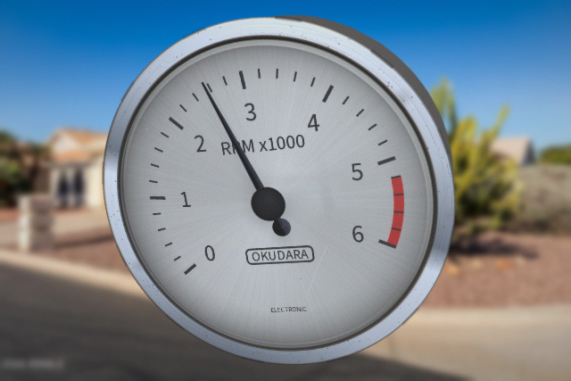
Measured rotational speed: 2600
